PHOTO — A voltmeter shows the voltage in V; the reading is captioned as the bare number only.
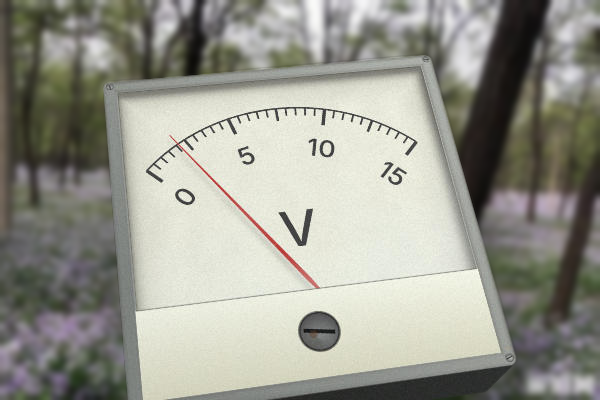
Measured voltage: 2
